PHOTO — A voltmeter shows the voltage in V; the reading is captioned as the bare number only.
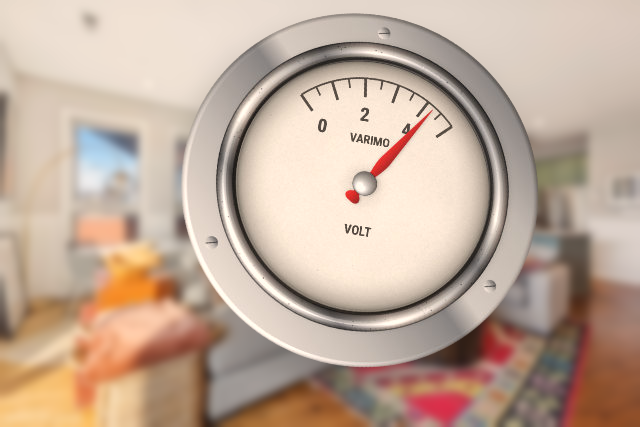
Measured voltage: 4.25
